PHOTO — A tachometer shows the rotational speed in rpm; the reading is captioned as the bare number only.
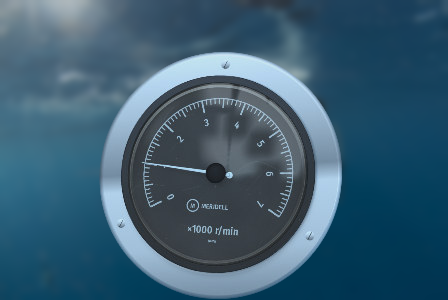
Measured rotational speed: 1000
